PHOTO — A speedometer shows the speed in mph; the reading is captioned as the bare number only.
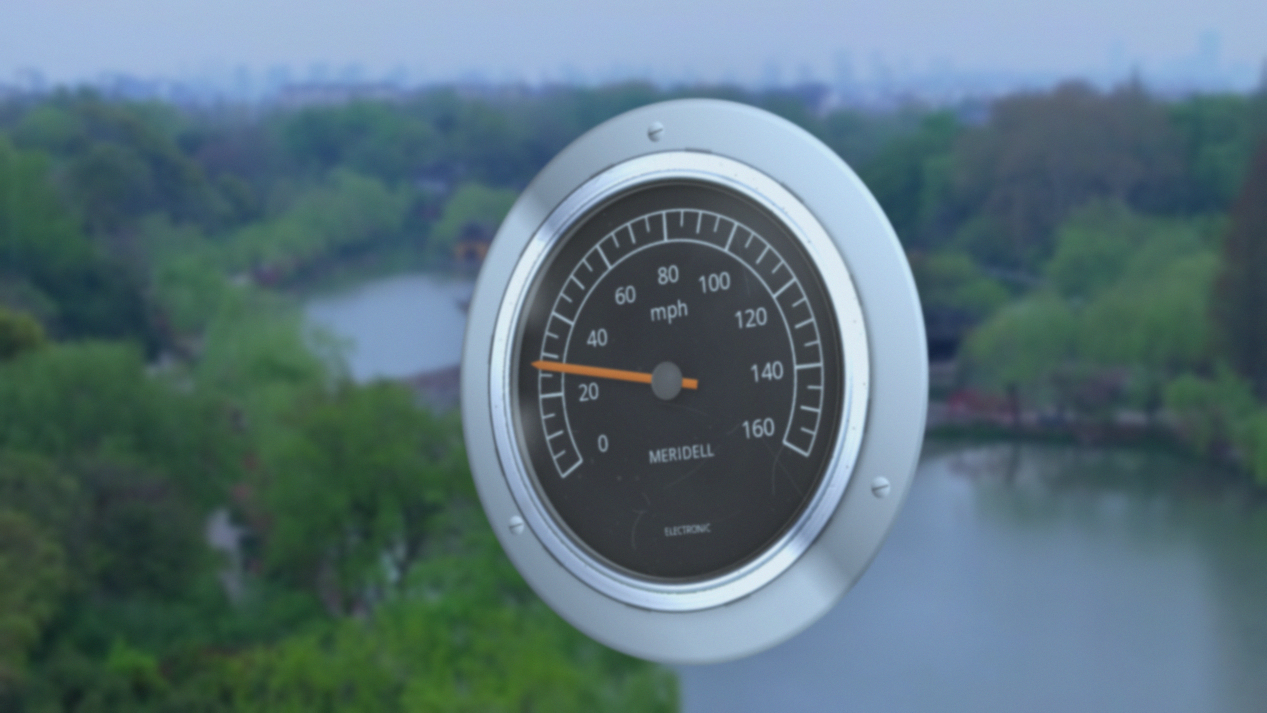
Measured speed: 27.5
